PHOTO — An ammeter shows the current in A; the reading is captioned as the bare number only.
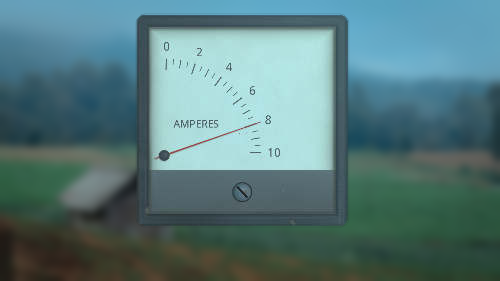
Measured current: 8
